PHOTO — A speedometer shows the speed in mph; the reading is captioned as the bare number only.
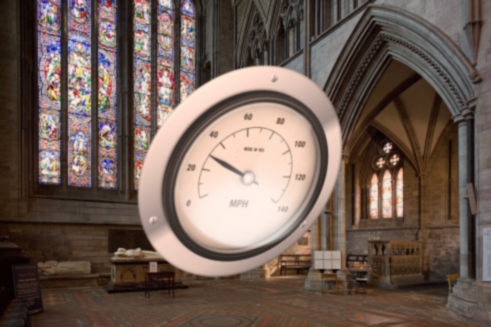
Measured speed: 30
